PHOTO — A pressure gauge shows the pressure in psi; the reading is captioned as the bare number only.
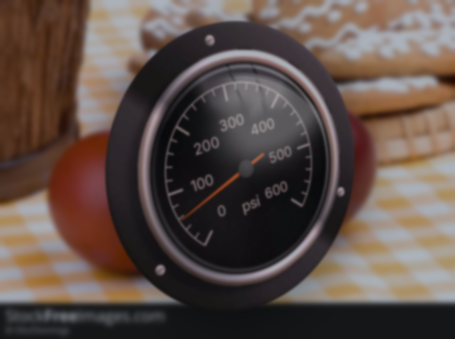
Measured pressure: 60
